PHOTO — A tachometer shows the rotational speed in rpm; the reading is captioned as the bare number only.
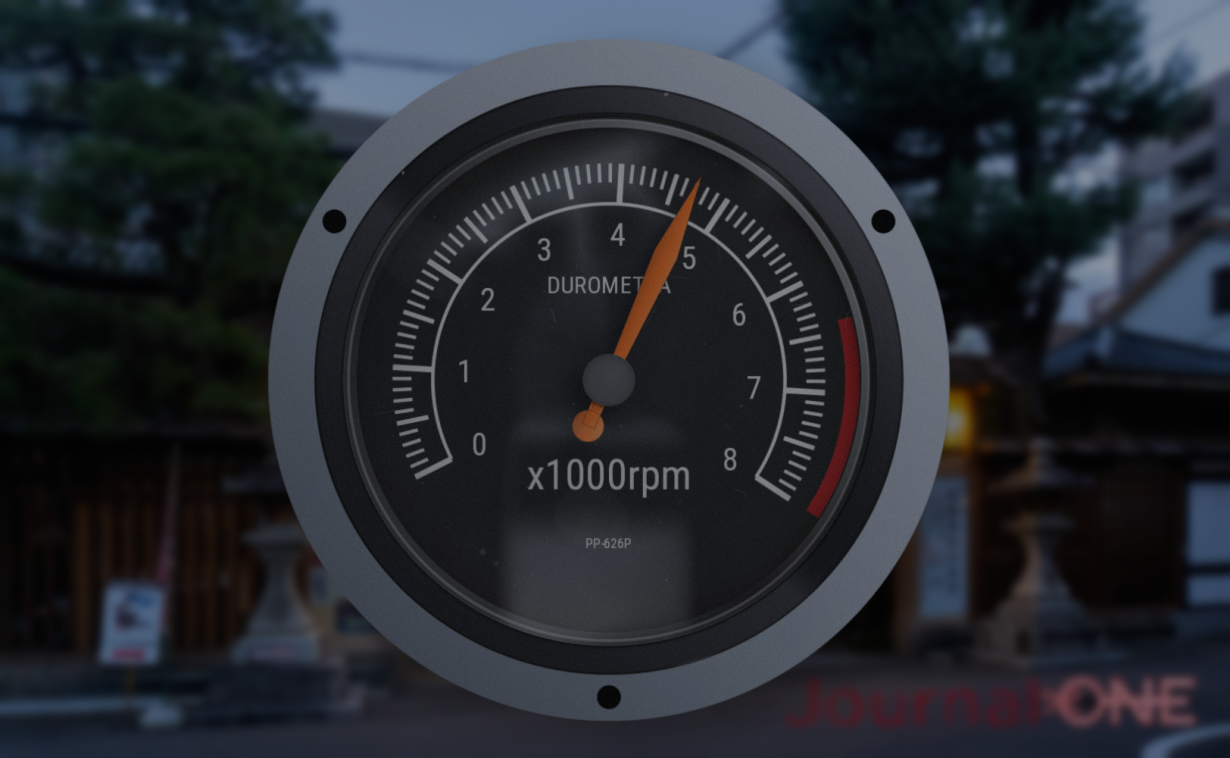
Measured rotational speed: 4700
